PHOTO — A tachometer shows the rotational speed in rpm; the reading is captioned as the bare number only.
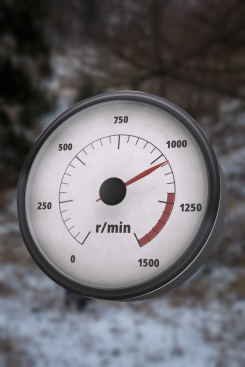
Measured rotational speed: 1050
